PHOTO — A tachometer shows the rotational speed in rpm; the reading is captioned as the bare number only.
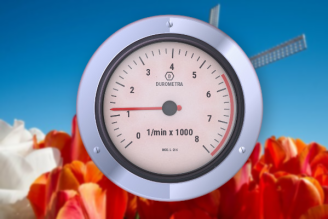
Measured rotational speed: 1200
